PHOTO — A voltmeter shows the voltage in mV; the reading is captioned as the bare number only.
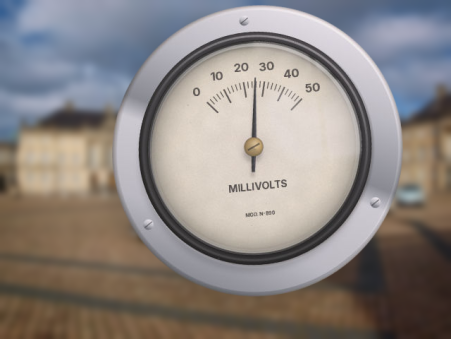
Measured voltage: 26
